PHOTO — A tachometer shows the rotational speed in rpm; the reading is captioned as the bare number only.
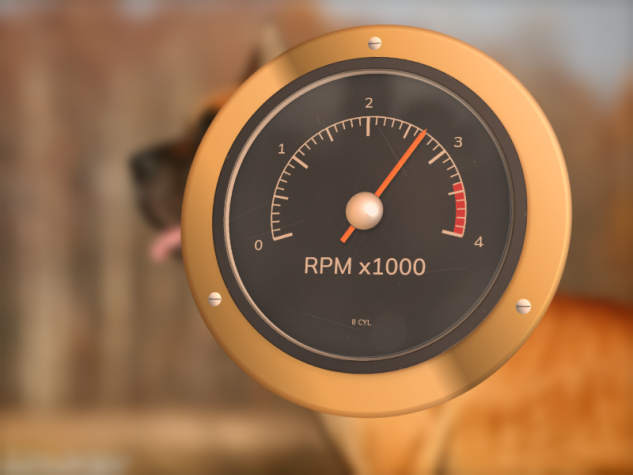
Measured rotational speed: 2700
